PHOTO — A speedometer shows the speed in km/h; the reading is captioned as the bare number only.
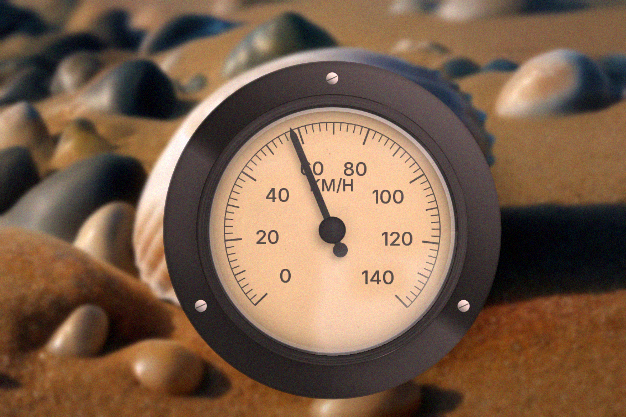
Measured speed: 58
